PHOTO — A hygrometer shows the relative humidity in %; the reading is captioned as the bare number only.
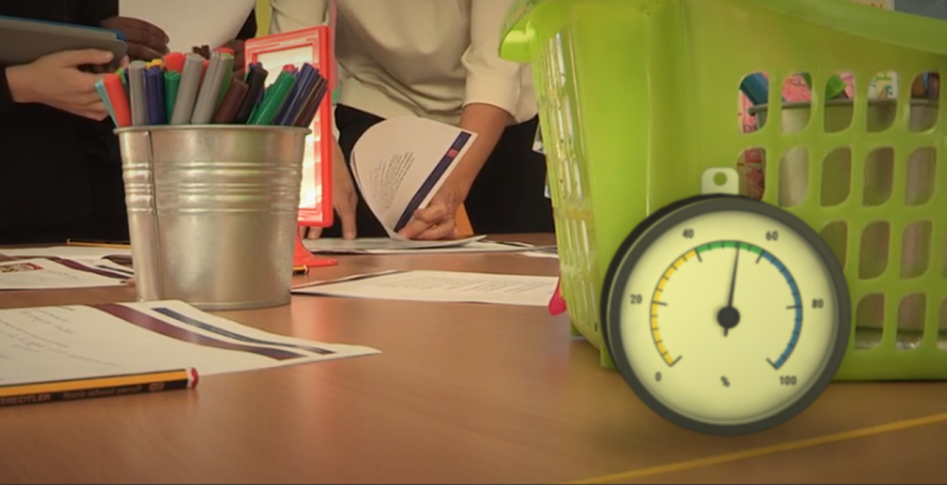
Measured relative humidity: 52
